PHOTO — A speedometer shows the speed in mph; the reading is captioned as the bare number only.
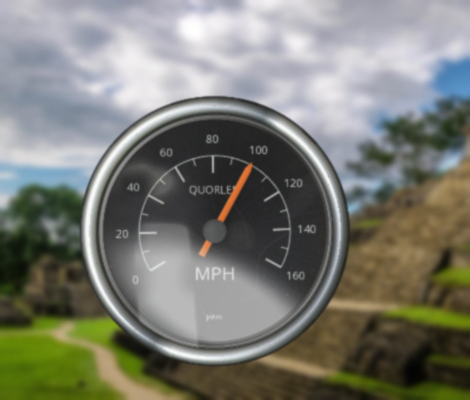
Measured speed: 100
